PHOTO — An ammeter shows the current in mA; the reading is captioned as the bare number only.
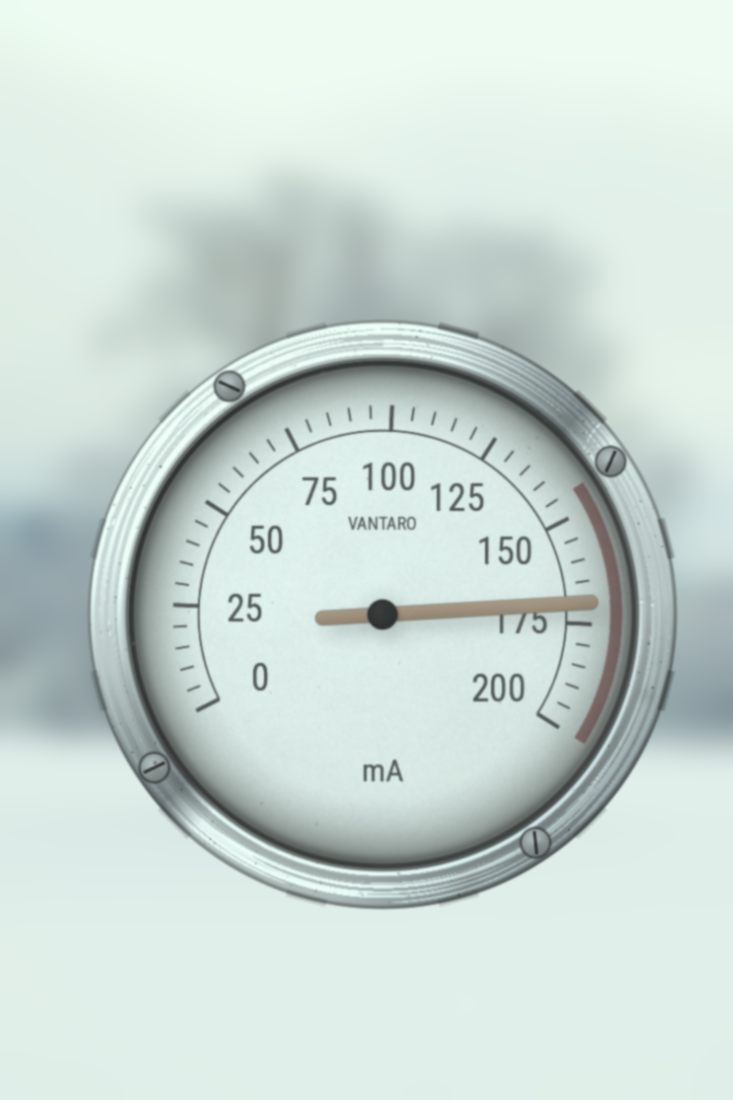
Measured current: 170
